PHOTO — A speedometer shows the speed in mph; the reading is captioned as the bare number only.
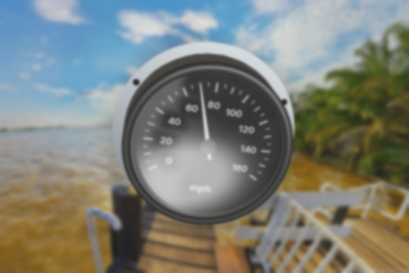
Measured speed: 70
